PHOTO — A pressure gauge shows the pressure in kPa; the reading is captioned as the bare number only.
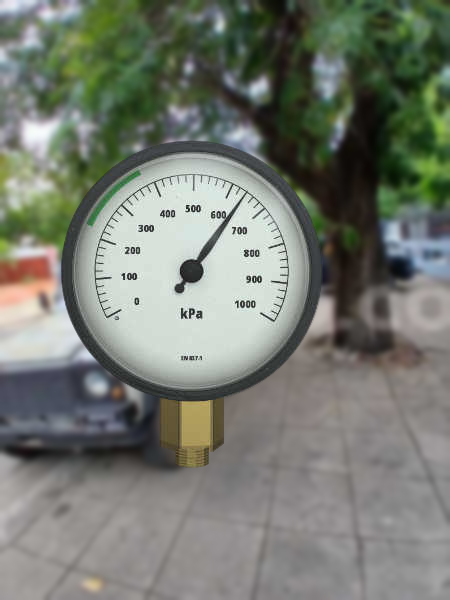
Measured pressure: 640
